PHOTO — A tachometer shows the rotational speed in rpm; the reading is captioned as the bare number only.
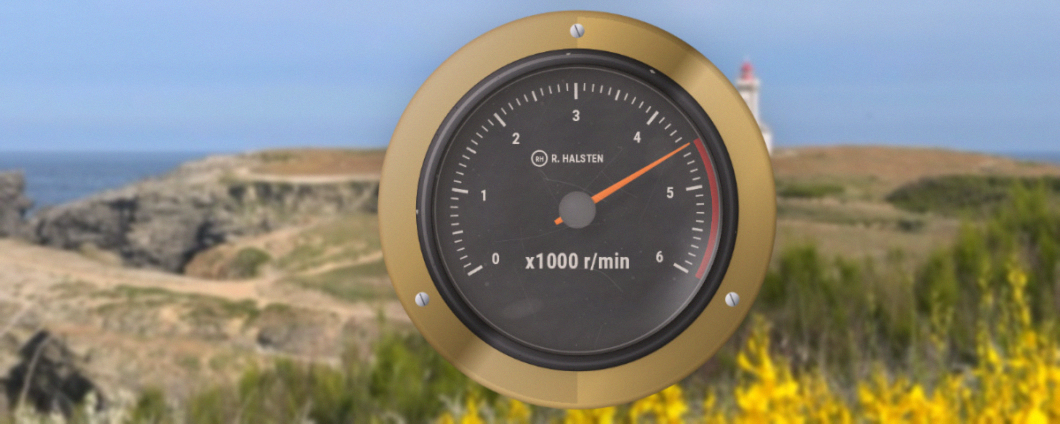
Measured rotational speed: 4500
